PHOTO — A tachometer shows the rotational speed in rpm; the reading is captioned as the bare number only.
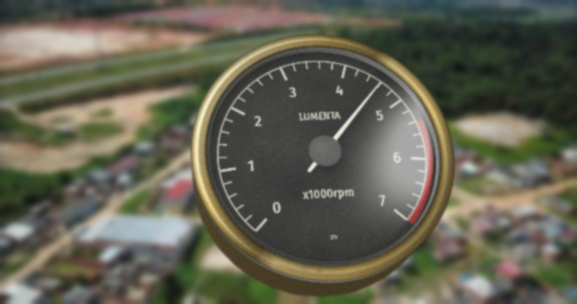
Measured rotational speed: 4600
